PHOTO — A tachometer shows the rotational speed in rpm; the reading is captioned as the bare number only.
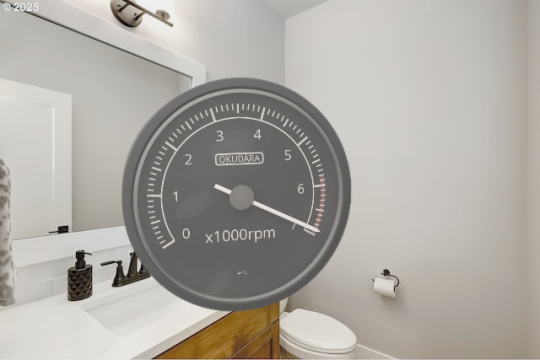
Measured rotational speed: 6900
